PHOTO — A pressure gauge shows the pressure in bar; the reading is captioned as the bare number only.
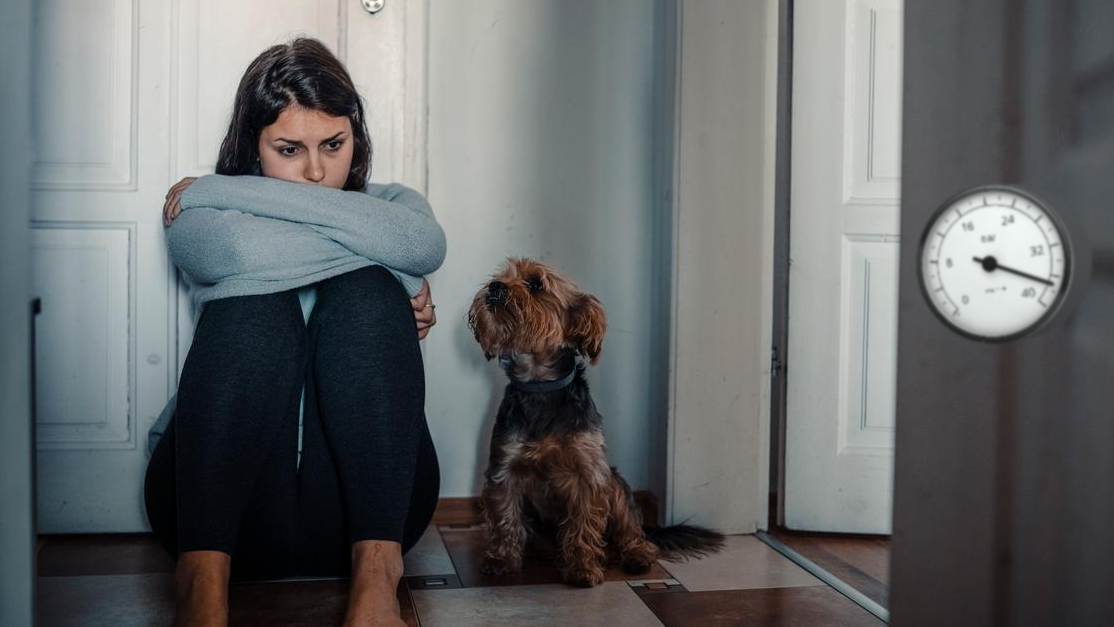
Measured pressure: 37
